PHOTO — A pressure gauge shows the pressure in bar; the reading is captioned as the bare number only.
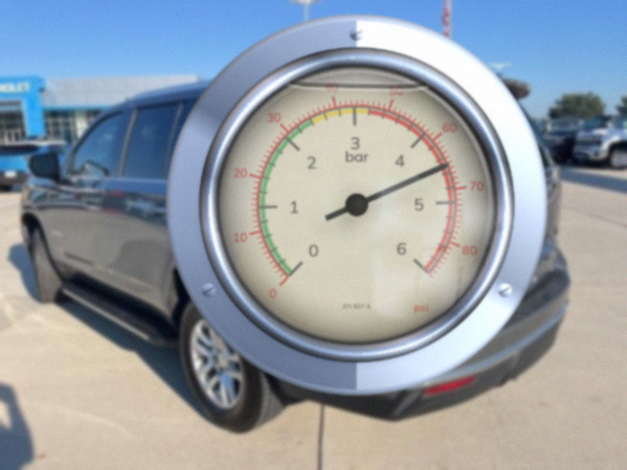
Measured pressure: 4.5
